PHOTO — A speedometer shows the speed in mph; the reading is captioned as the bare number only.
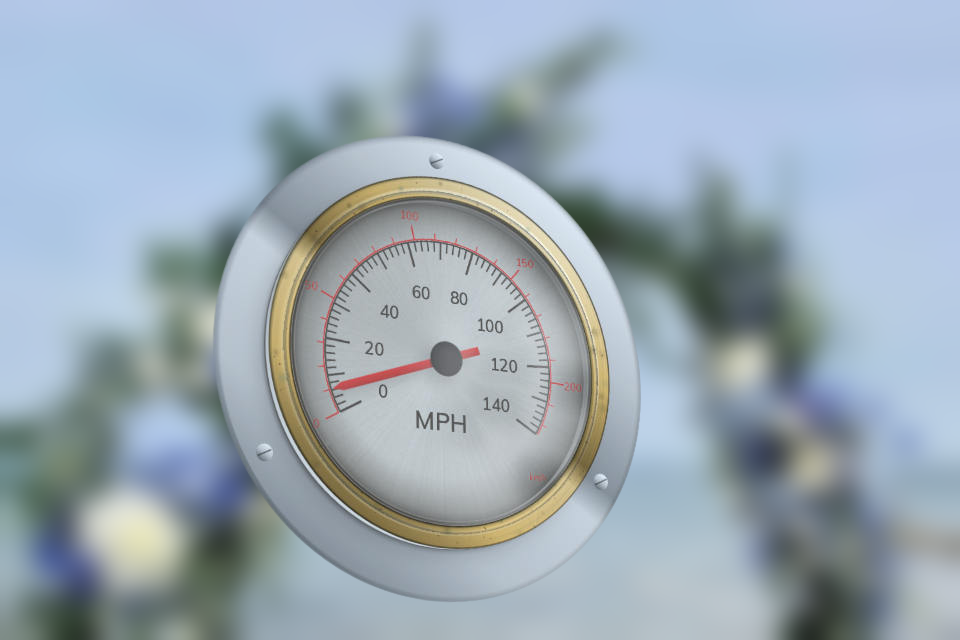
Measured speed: 6
